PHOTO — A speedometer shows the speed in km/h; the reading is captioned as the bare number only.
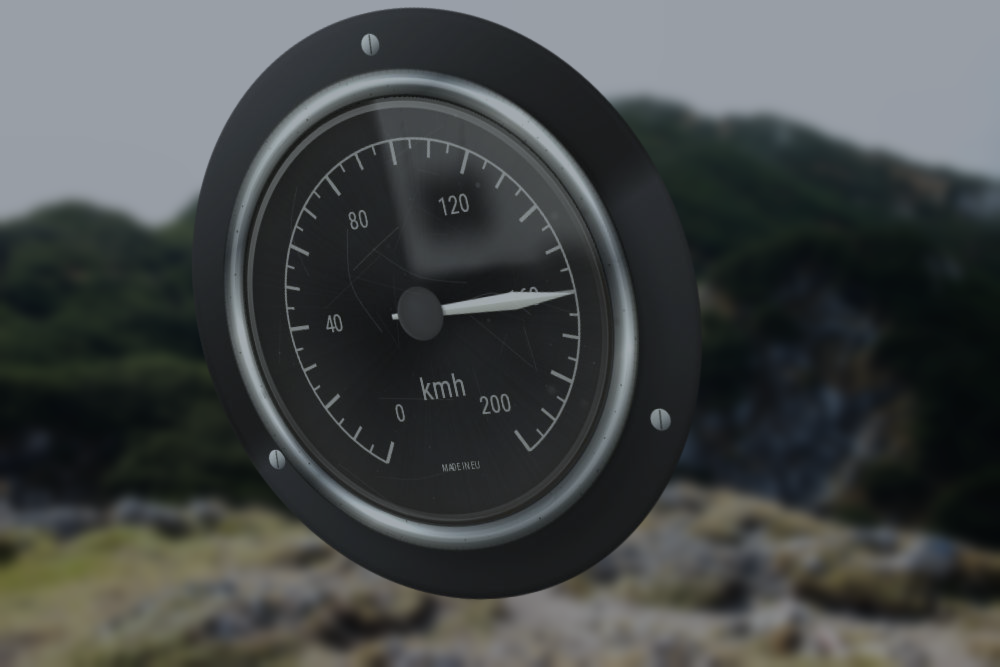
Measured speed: 160
